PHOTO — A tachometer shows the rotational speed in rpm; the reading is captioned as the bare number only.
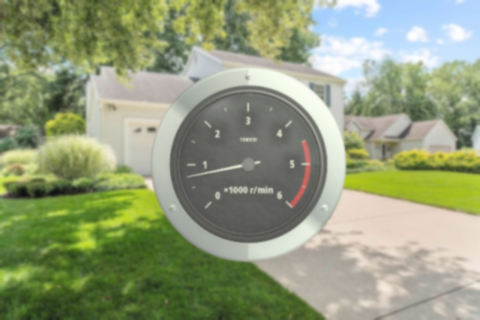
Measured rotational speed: 750
